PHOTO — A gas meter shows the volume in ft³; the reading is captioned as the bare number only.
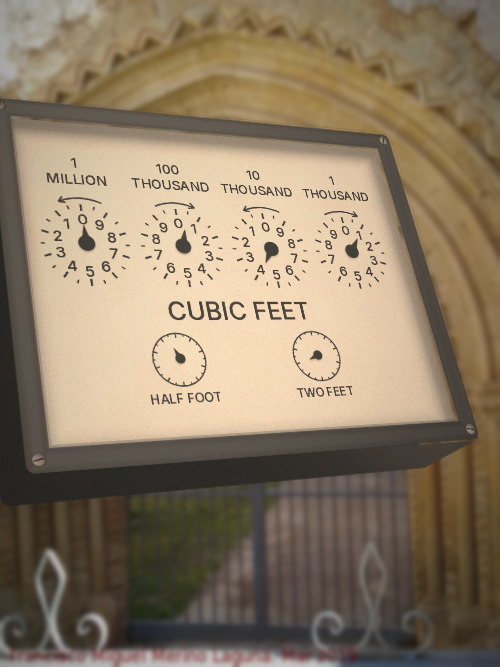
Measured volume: 4100
